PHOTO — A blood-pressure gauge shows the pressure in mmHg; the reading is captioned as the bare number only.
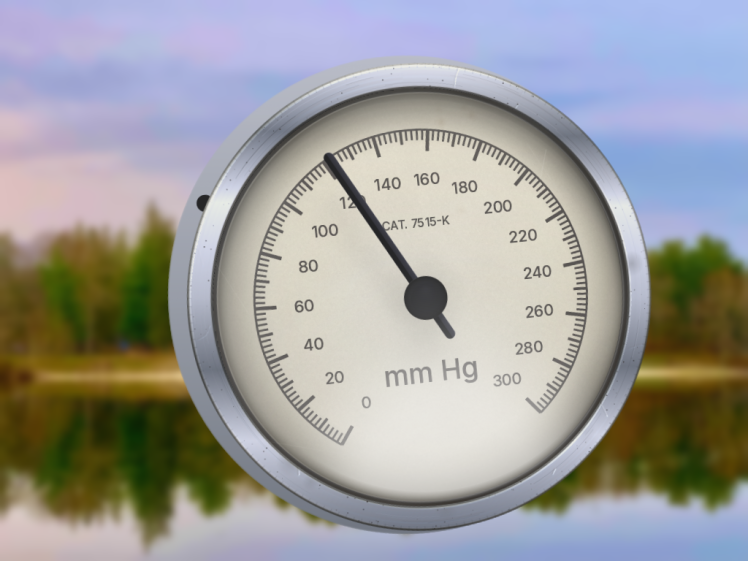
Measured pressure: 122
